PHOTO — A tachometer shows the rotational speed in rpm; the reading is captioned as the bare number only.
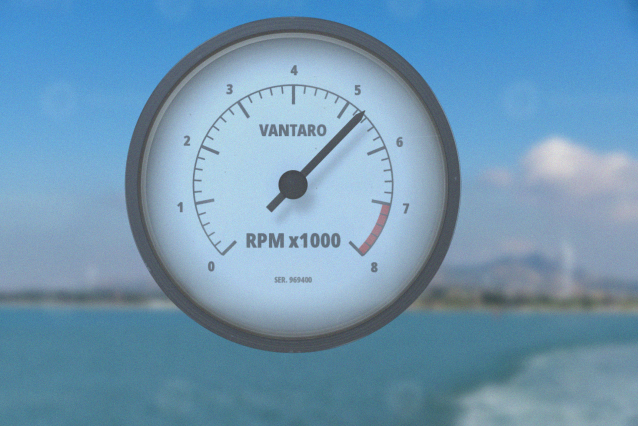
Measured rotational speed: 5300
